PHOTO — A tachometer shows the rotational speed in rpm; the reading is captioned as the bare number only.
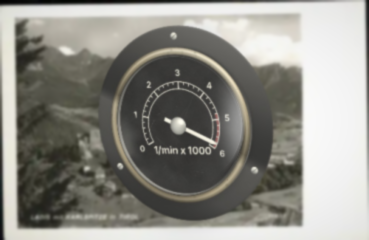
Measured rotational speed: 5800
